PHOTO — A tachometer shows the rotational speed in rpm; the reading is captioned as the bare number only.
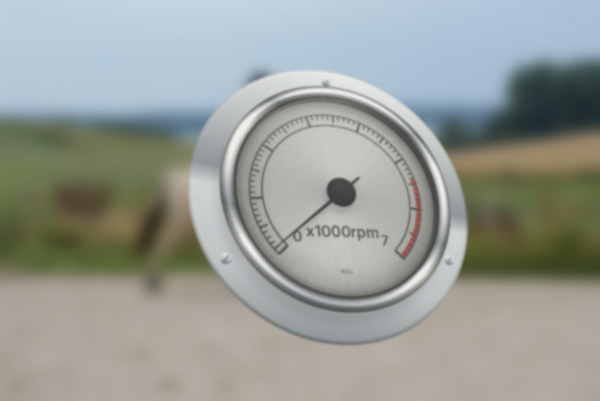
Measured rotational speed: 100
